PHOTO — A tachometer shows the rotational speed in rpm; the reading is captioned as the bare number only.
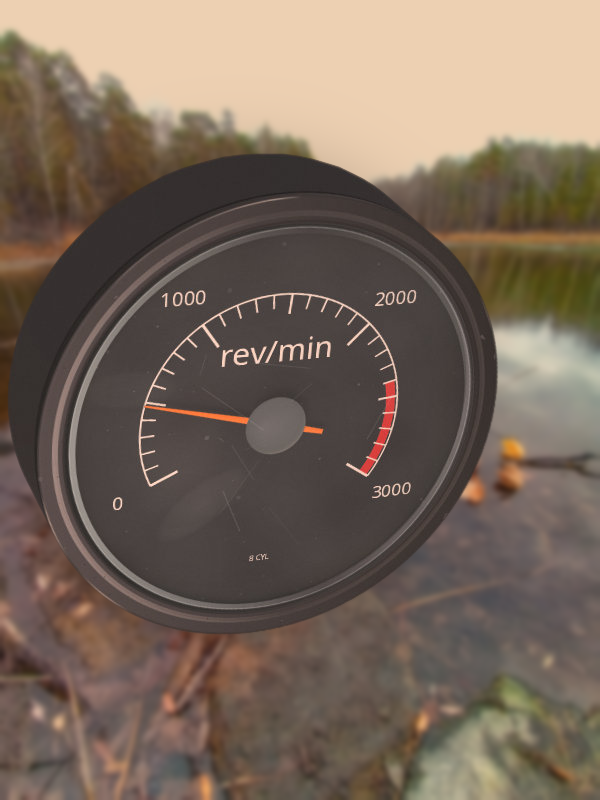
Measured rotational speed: 500
